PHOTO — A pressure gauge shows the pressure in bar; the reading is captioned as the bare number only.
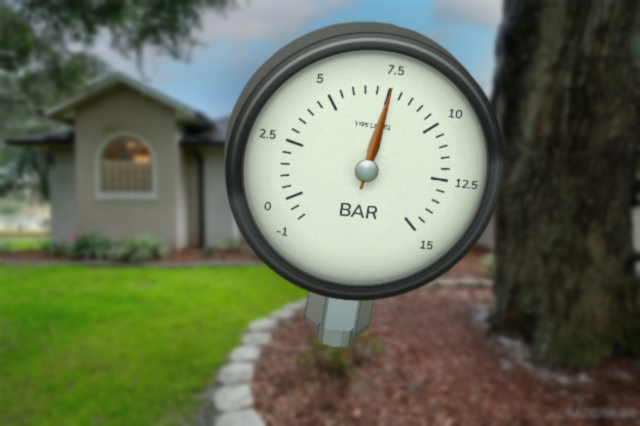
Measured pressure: 7.5
